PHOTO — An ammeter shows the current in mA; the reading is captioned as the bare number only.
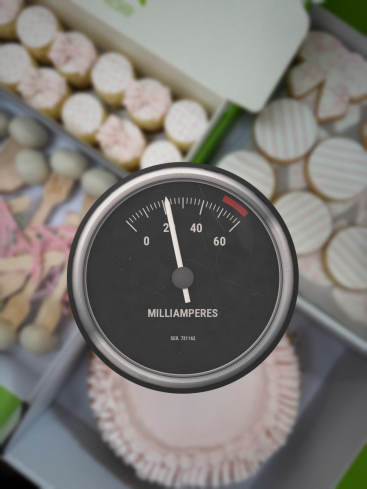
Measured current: 22
